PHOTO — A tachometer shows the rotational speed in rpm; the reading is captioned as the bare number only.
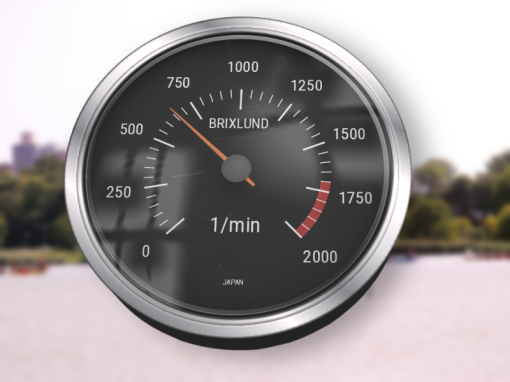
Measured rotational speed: 650
